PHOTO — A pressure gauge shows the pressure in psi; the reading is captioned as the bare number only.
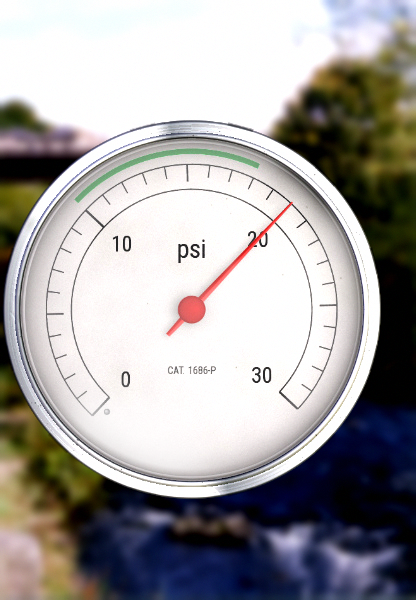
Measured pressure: 20
